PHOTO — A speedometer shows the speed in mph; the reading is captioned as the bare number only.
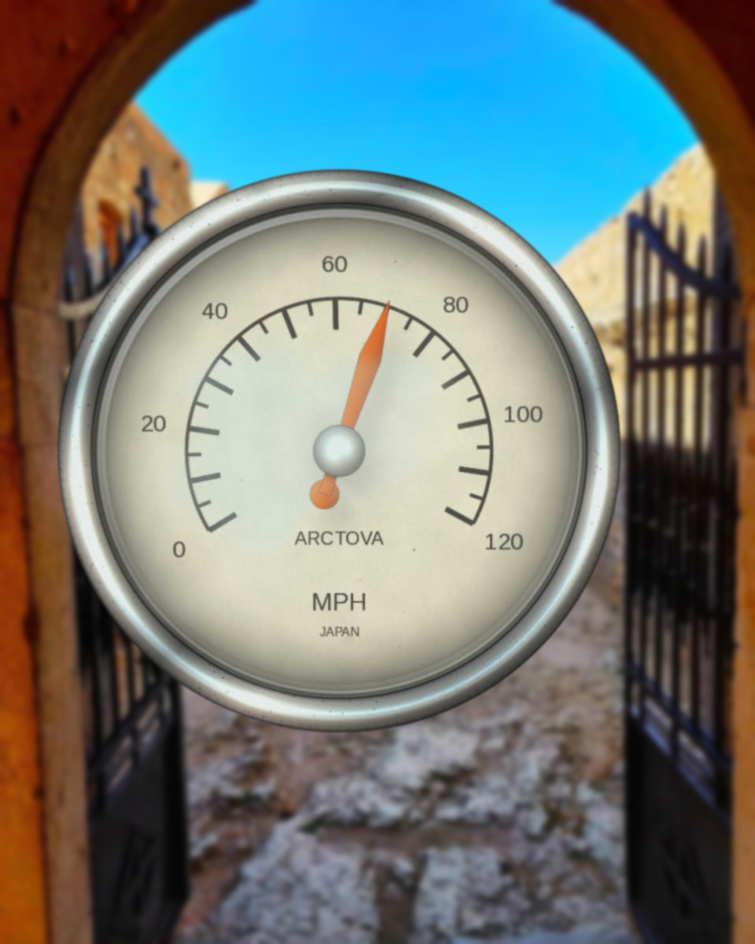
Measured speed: 70
